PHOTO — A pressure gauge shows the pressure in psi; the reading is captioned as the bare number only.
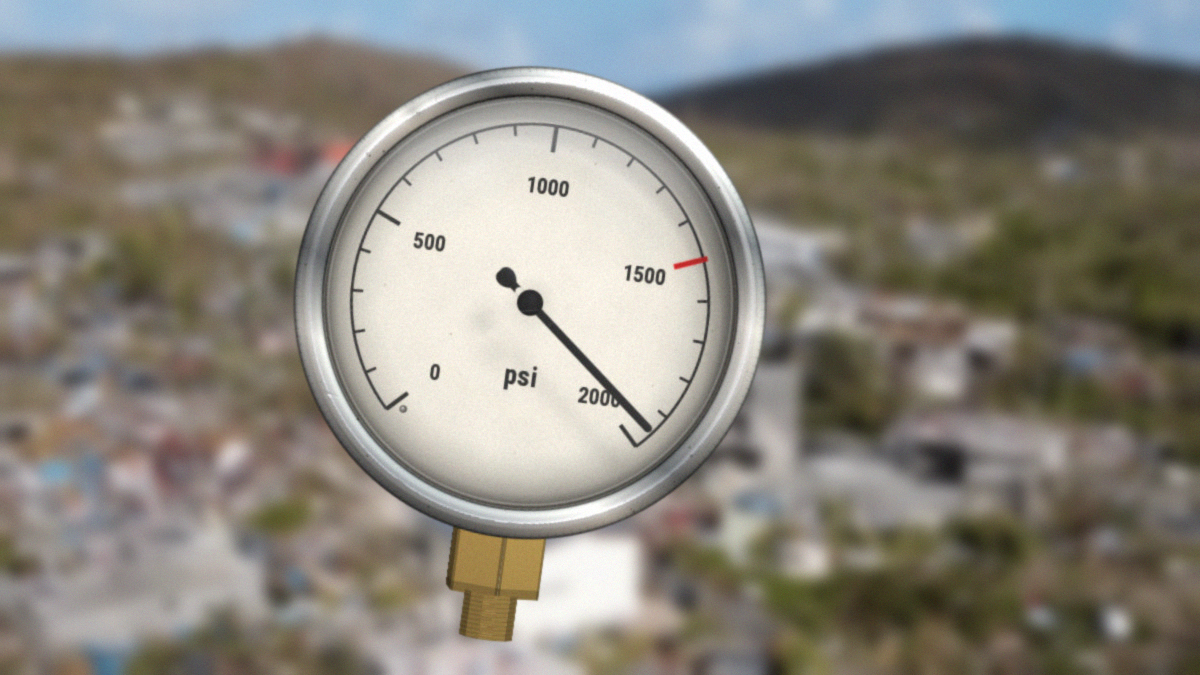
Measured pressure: 1950
